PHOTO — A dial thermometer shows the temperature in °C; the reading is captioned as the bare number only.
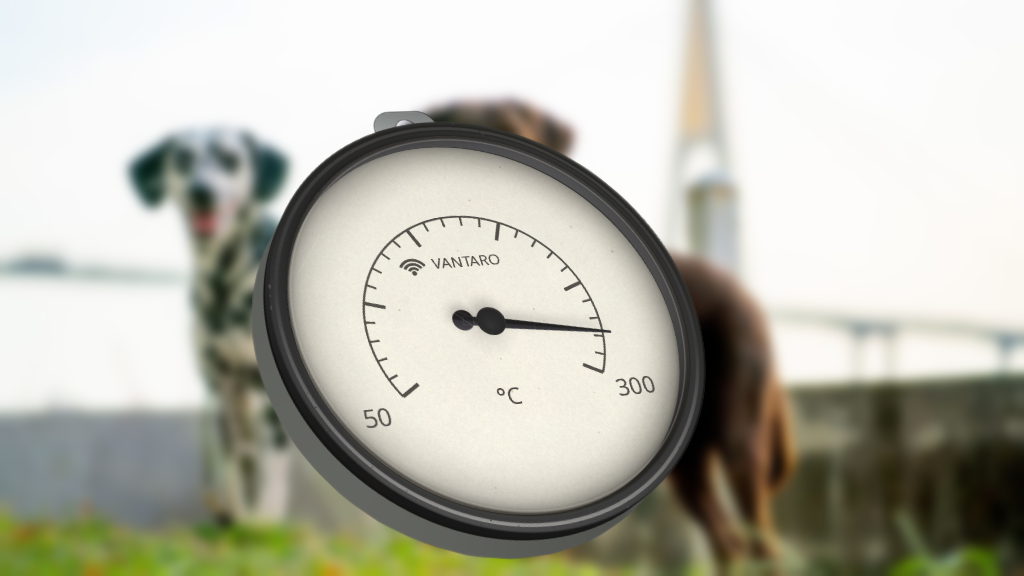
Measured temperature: 280
